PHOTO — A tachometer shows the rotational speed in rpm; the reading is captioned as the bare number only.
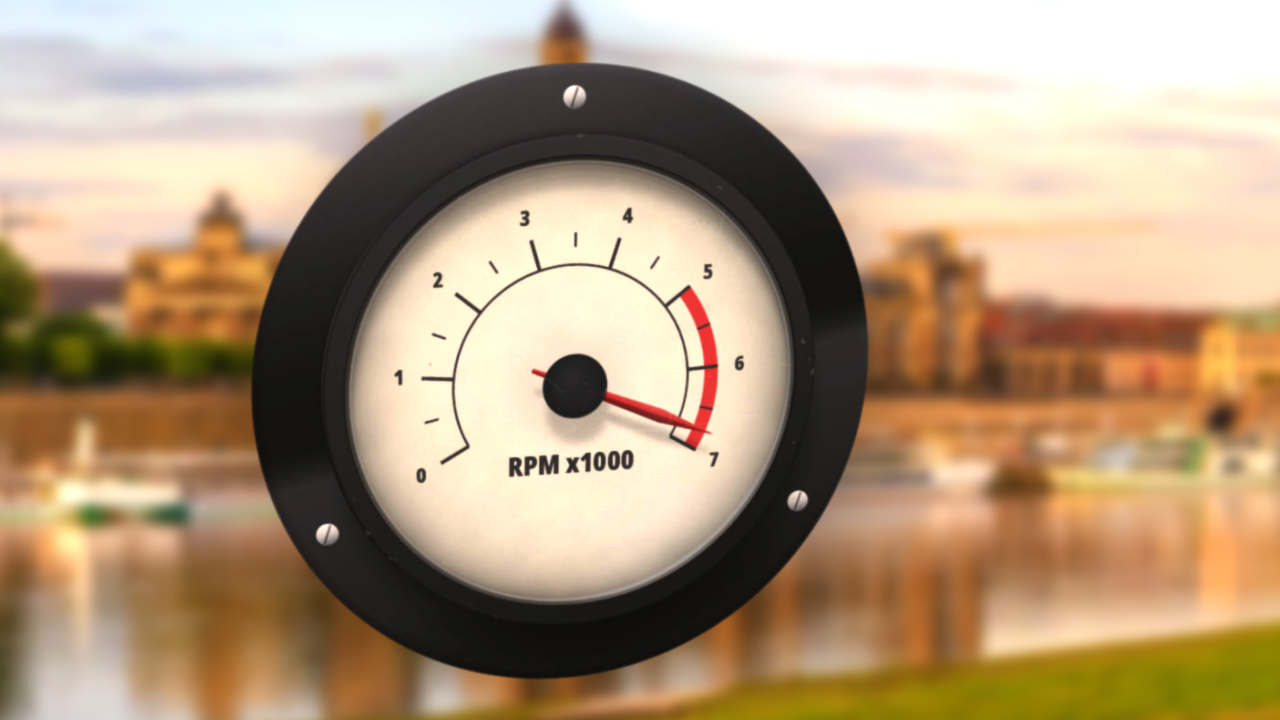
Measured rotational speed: 6750
